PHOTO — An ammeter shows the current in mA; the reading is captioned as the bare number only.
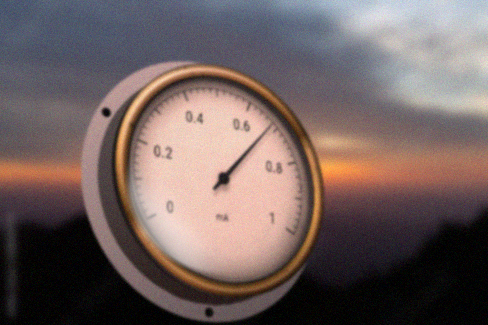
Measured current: 0.68
